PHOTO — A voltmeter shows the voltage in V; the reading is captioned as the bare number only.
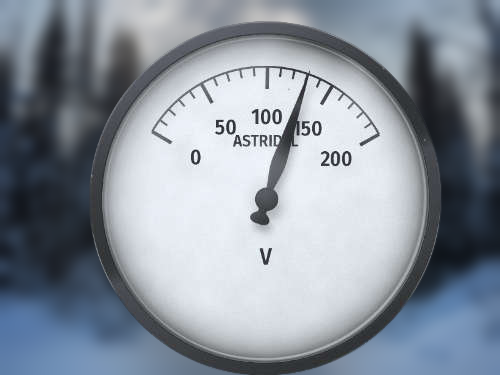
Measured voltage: 130
